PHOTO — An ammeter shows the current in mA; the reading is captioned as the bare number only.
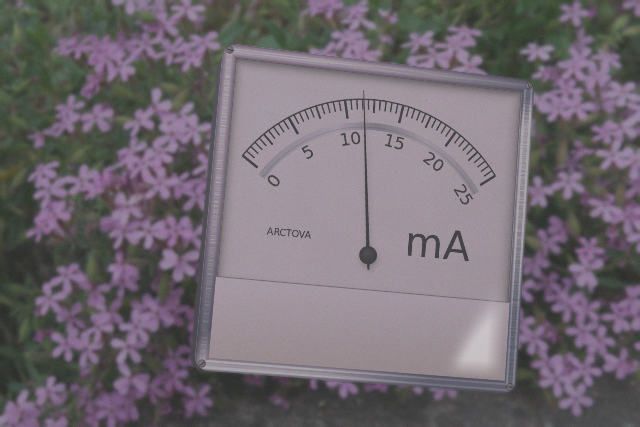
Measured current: 11.5
